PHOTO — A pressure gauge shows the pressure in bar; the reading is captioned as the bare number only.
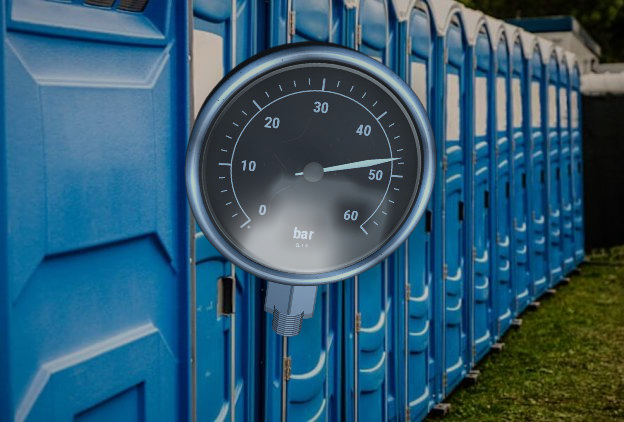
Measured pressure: 47
